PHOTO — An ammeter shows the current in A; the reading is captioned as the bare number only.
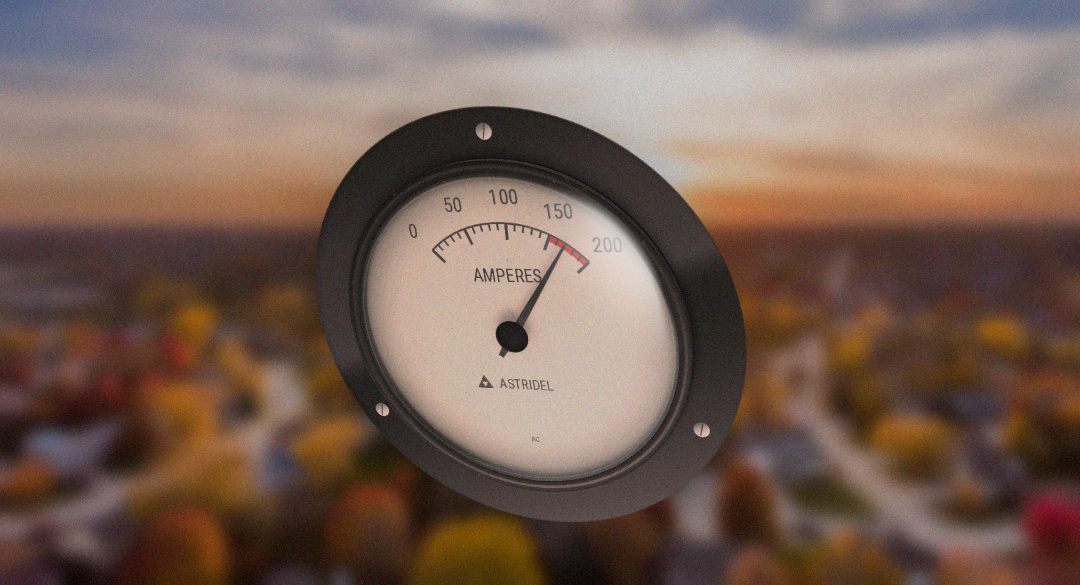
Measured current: 170
